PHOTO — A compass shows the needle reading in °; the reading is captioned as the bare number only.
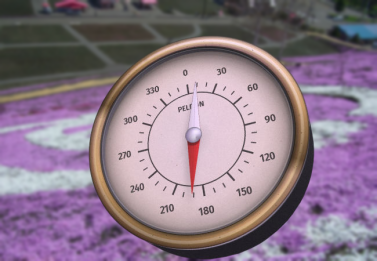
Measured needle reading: 190
